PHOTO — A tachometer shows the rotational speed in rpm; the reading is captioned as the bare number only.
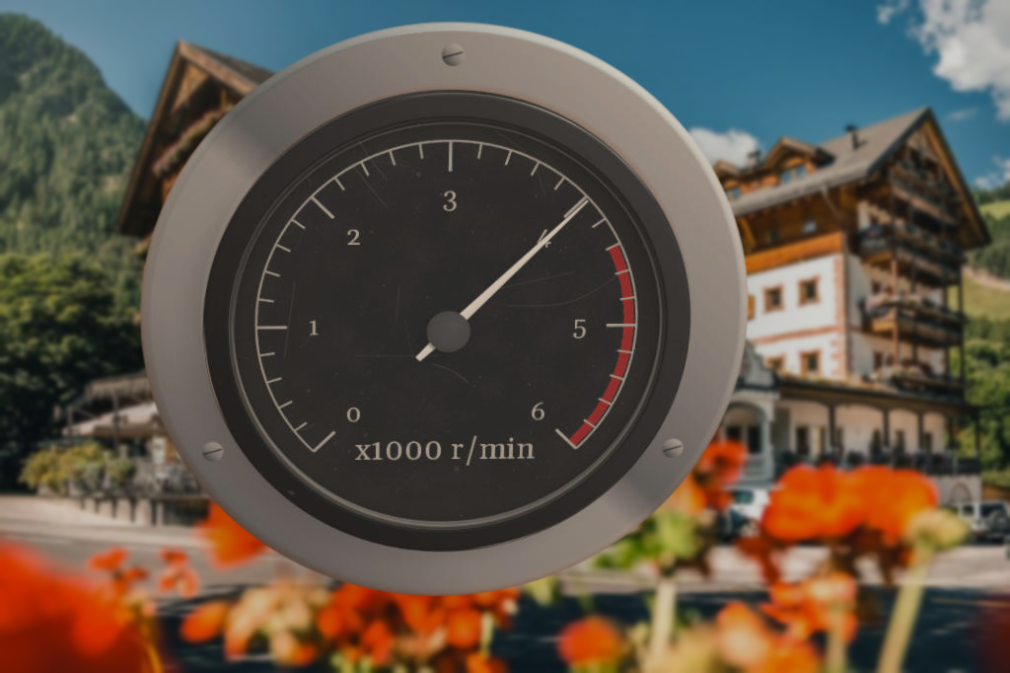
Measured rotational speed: 4000
